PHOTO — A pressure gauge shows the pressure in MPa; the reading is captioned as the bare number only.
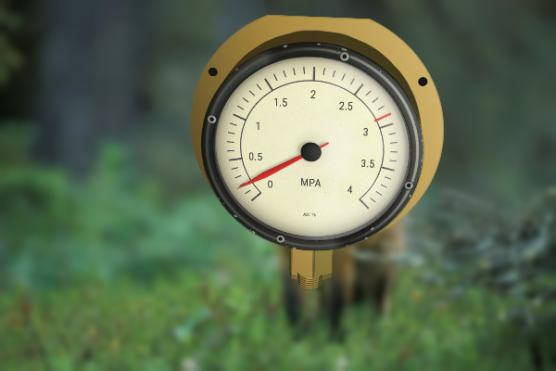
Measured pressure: 0.2
